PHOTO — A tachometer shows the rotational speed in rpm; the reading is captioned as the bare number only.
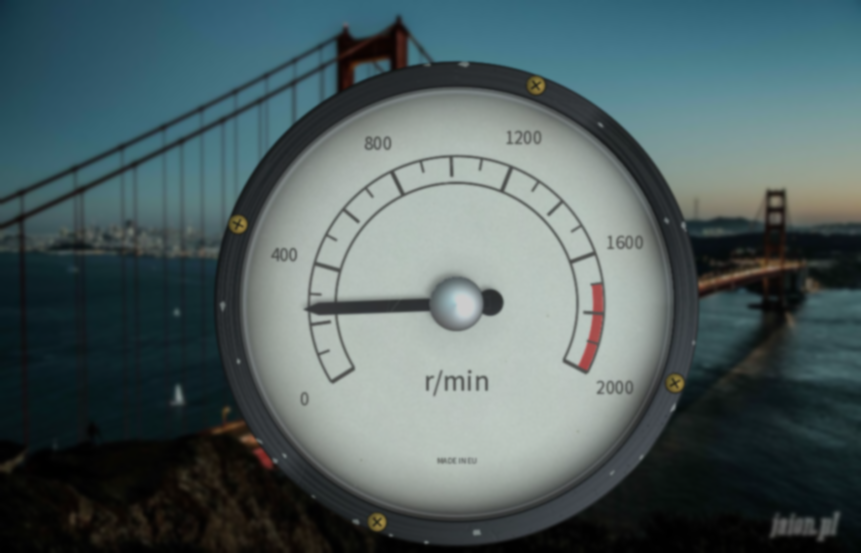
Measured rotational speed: 250
